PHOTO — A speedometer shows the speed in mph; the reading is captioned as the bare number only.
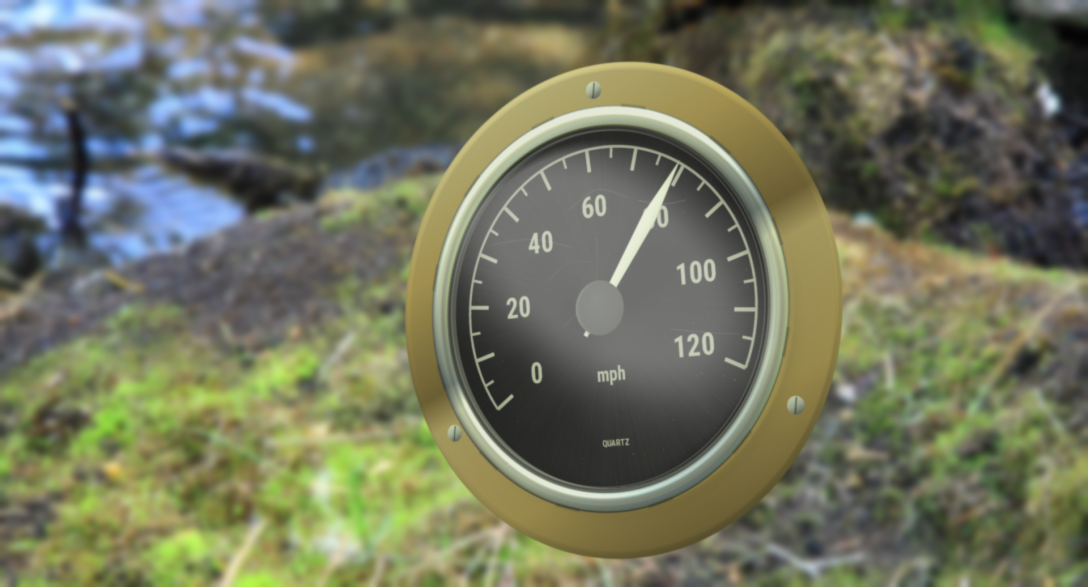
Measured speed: 80
